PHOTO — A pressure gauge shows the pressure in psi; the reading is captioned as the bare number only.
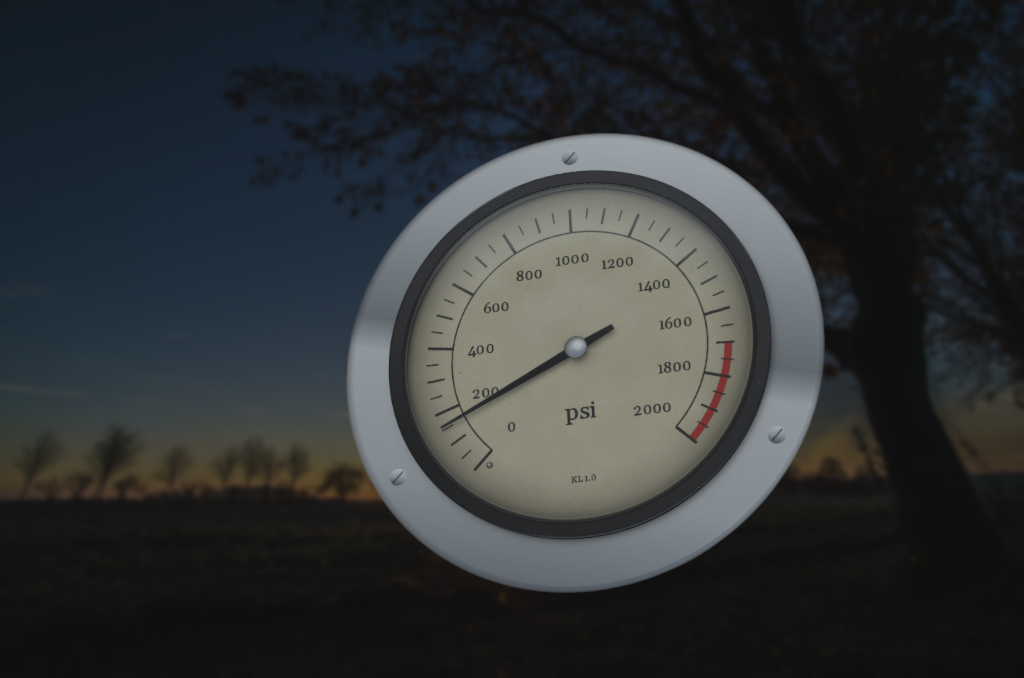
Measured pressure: 150
